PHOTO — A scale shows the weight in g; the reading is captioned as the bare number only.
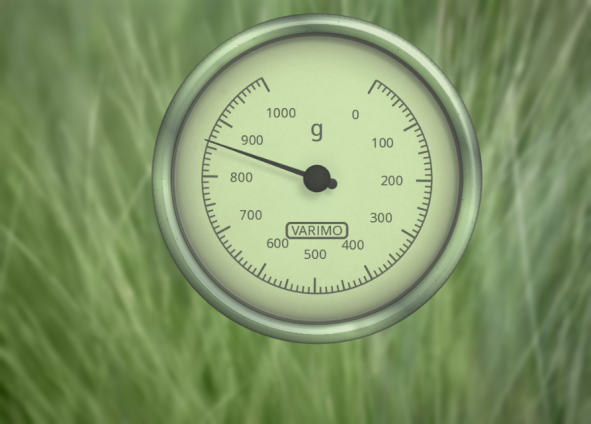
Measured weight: 860
